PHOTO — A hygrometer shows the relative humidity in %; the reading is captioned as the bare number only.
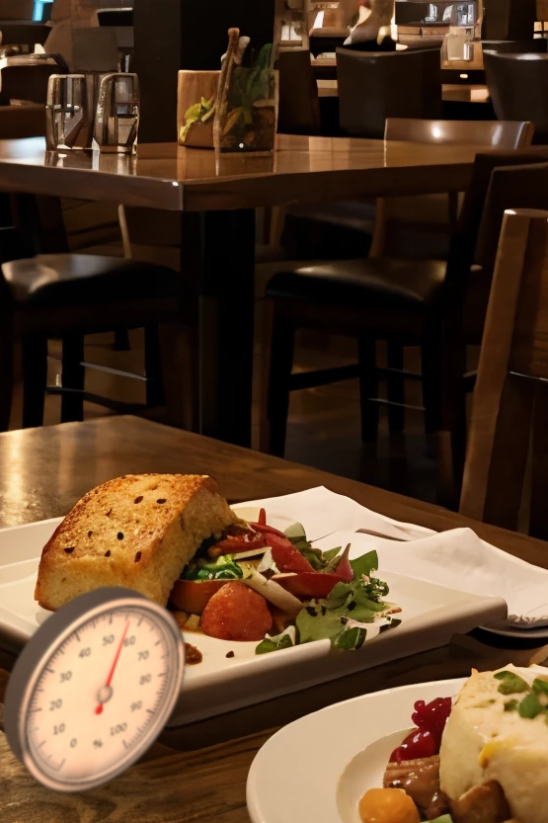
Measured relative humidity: 55
